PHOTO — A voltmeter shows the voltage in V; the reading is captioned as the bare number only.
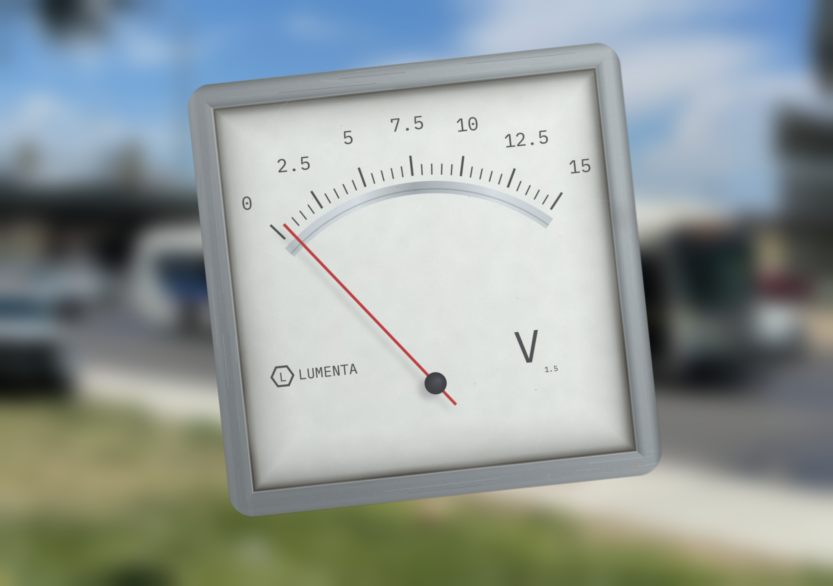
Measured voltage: 0.5
